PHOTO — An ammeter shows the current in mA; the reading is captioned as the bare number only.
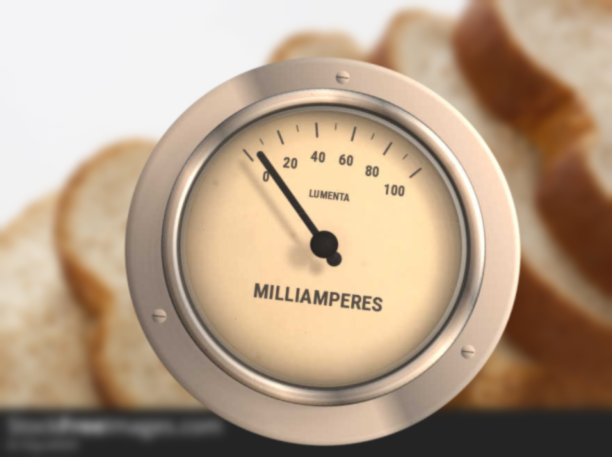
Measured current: 5
